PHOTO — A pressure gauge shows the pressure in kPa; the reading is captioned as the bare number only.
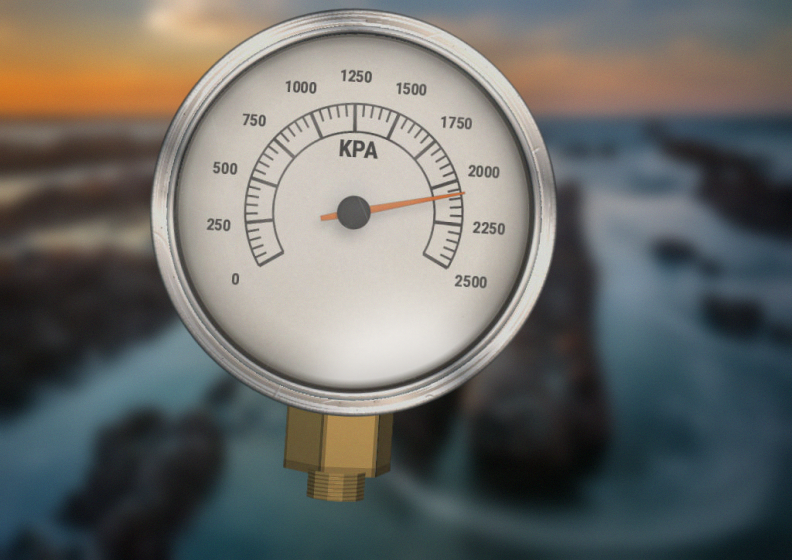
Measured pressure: 2075
